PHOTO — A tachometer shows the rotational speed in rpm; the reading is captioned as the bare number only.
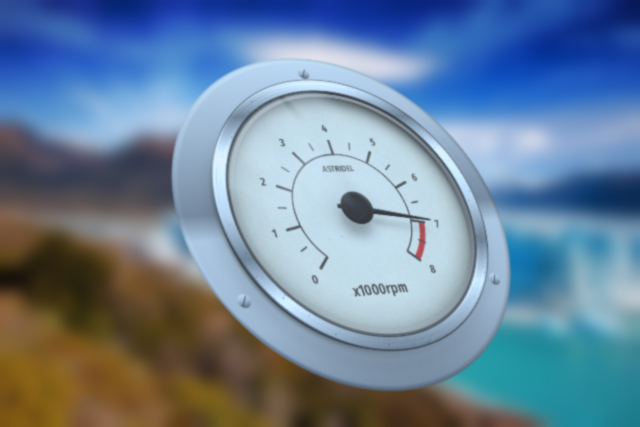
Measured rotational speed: 7000
